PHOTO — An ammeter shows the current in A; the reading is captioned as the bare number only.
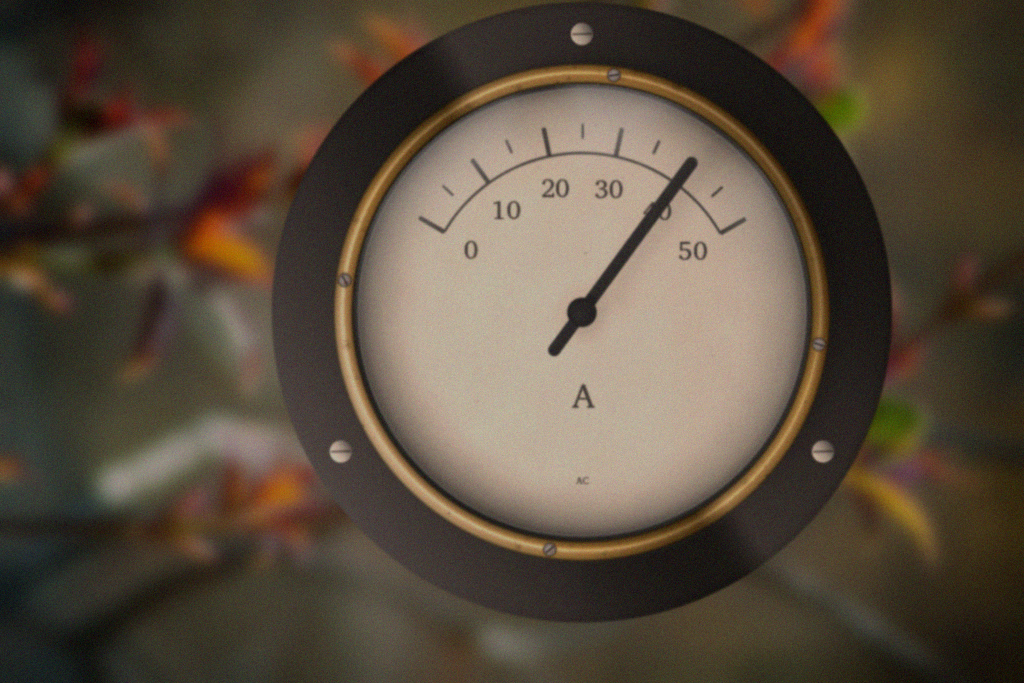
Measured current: 40
